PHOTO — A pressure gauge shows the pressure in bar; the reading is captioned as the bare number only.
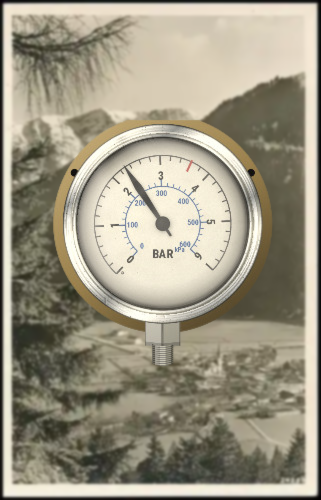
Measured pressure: 2.3
